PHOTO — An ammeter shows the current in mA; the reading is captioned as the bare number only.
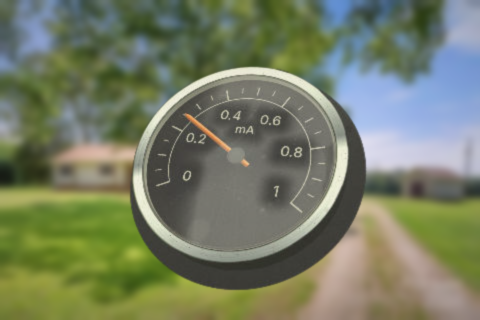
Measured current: 0.25
